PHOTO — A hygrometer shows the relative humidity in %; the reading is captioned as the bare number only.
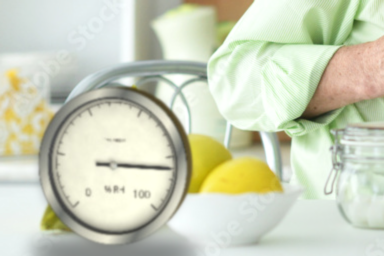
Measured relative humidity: 84
